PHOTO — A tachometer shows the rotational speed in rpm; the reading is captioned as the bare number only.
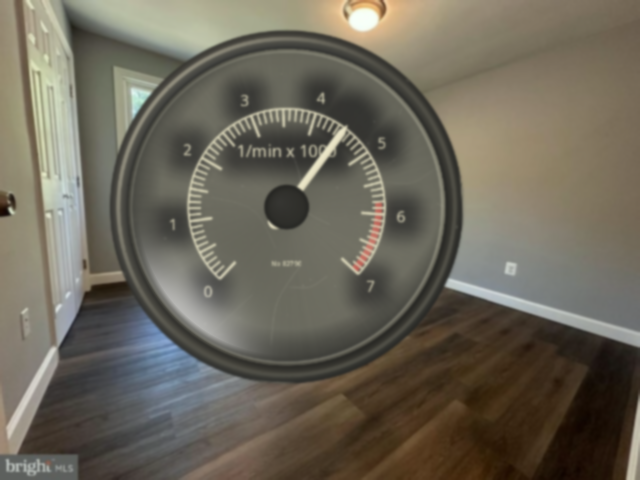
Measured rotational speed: 4500
